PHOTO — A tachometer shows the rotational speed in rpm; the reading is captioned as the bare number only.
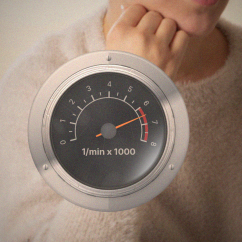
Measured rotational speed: 6500
